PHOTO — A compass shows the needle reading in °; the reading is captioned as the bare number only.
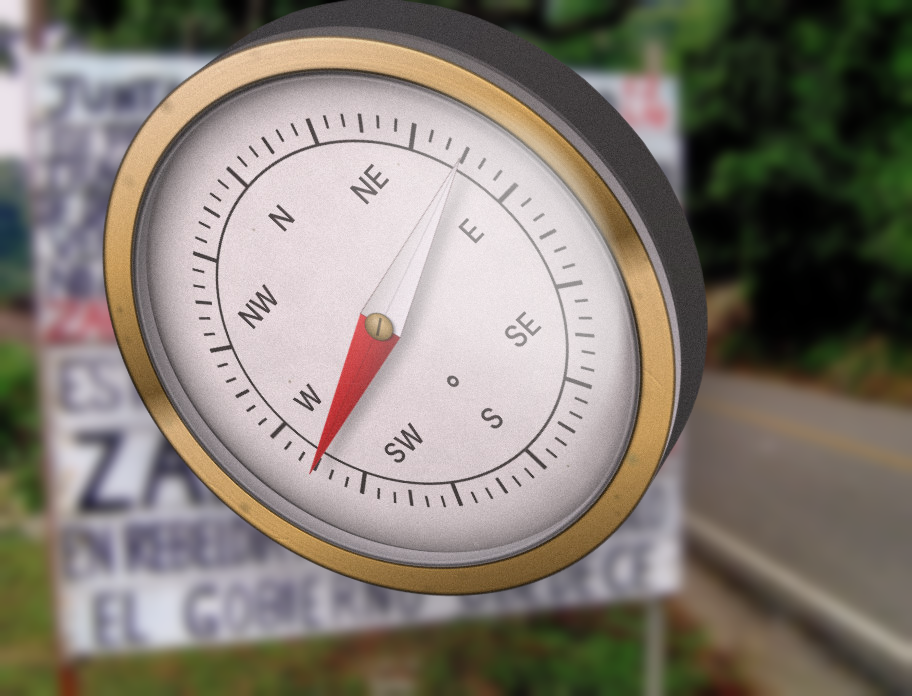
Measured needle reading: 255
